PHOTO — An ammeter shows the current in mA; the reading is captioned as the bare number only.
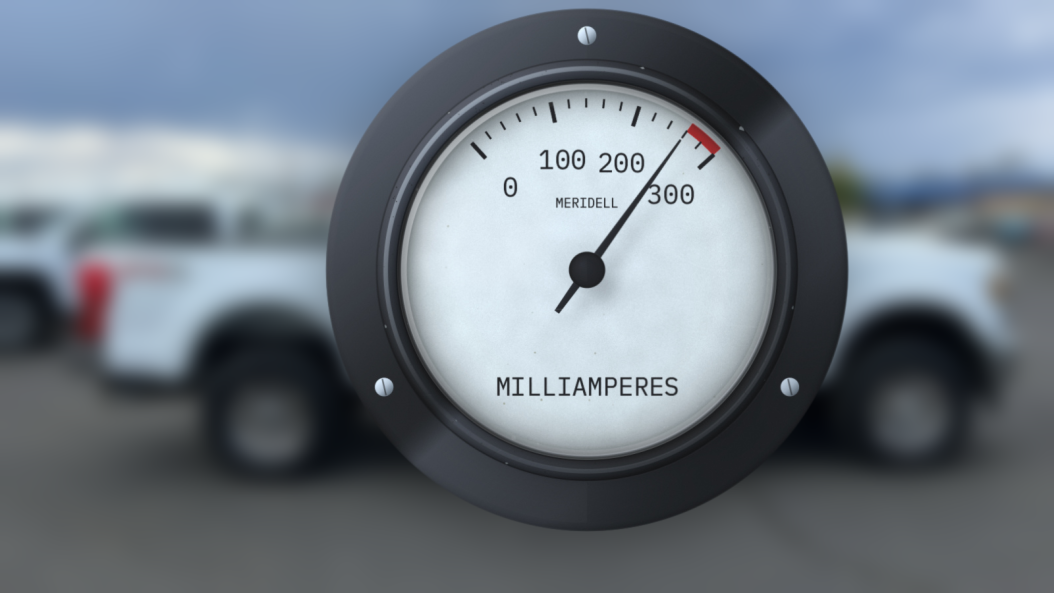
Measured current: 260
